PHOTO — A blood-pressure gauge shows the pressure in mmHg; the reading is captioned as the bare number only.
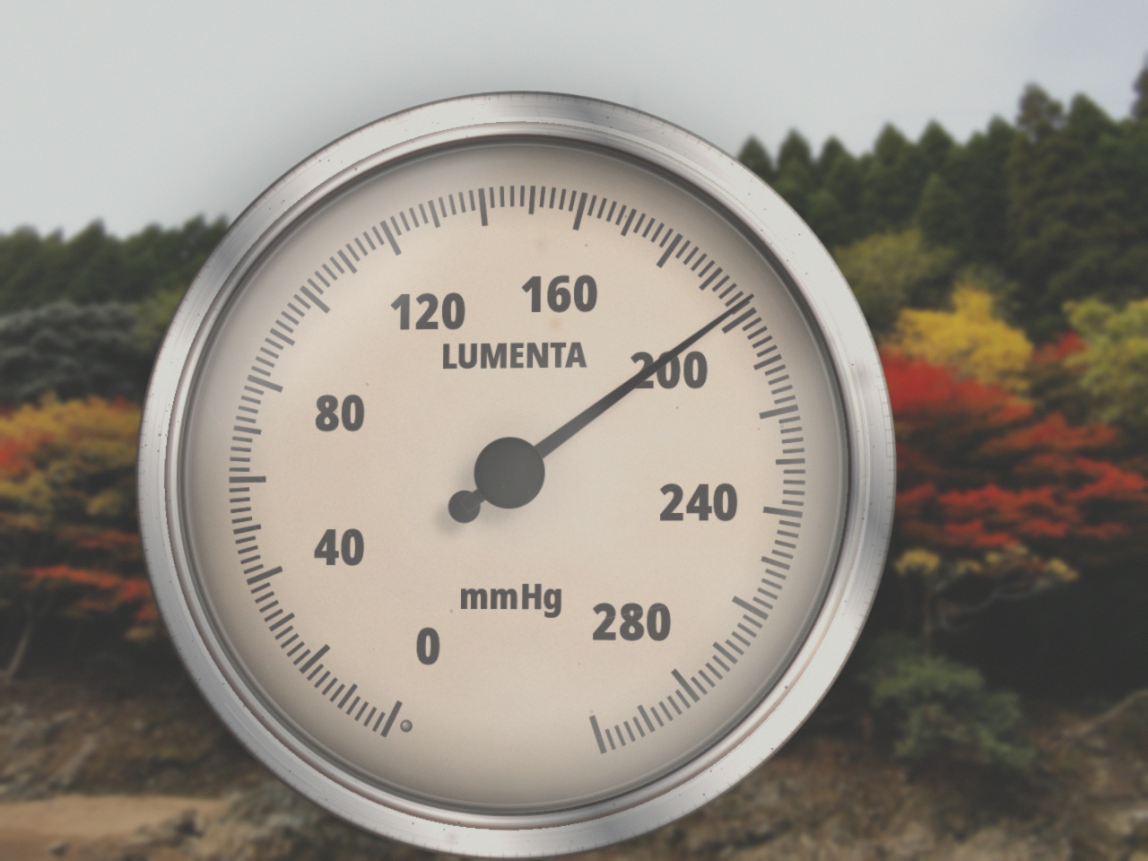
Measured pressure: 198
